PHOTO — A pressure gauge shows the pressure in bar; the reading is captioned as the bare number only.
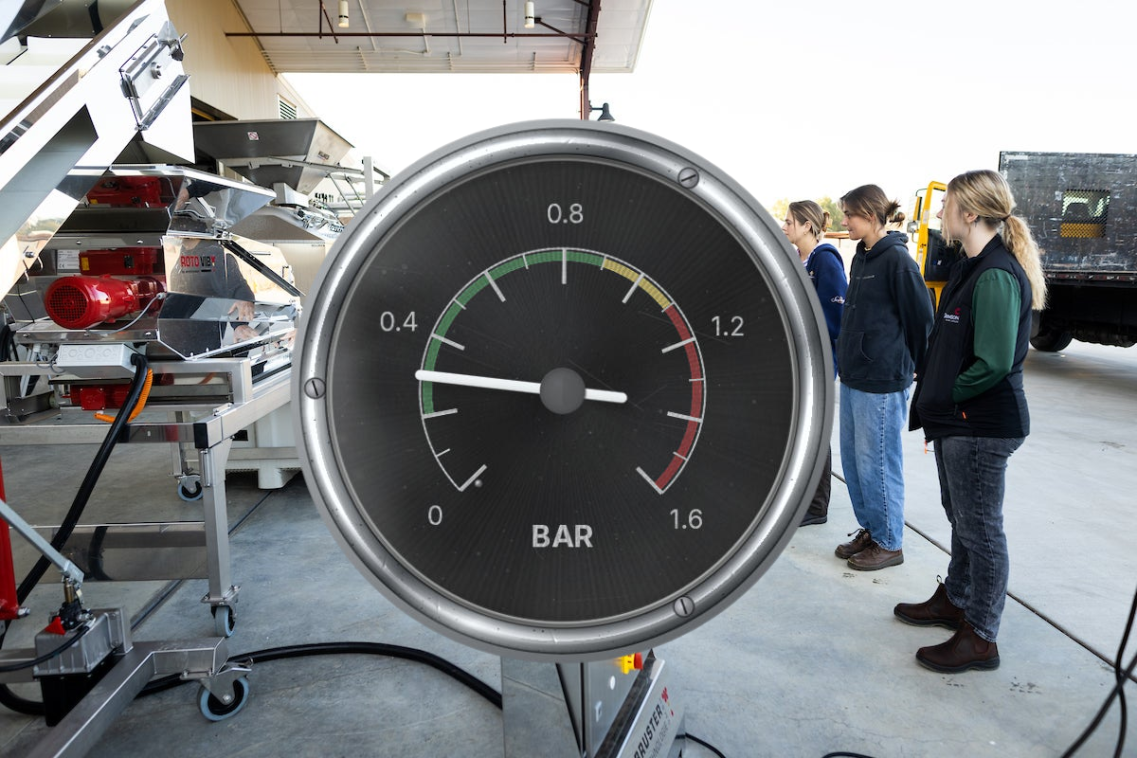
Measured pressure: 0.3
